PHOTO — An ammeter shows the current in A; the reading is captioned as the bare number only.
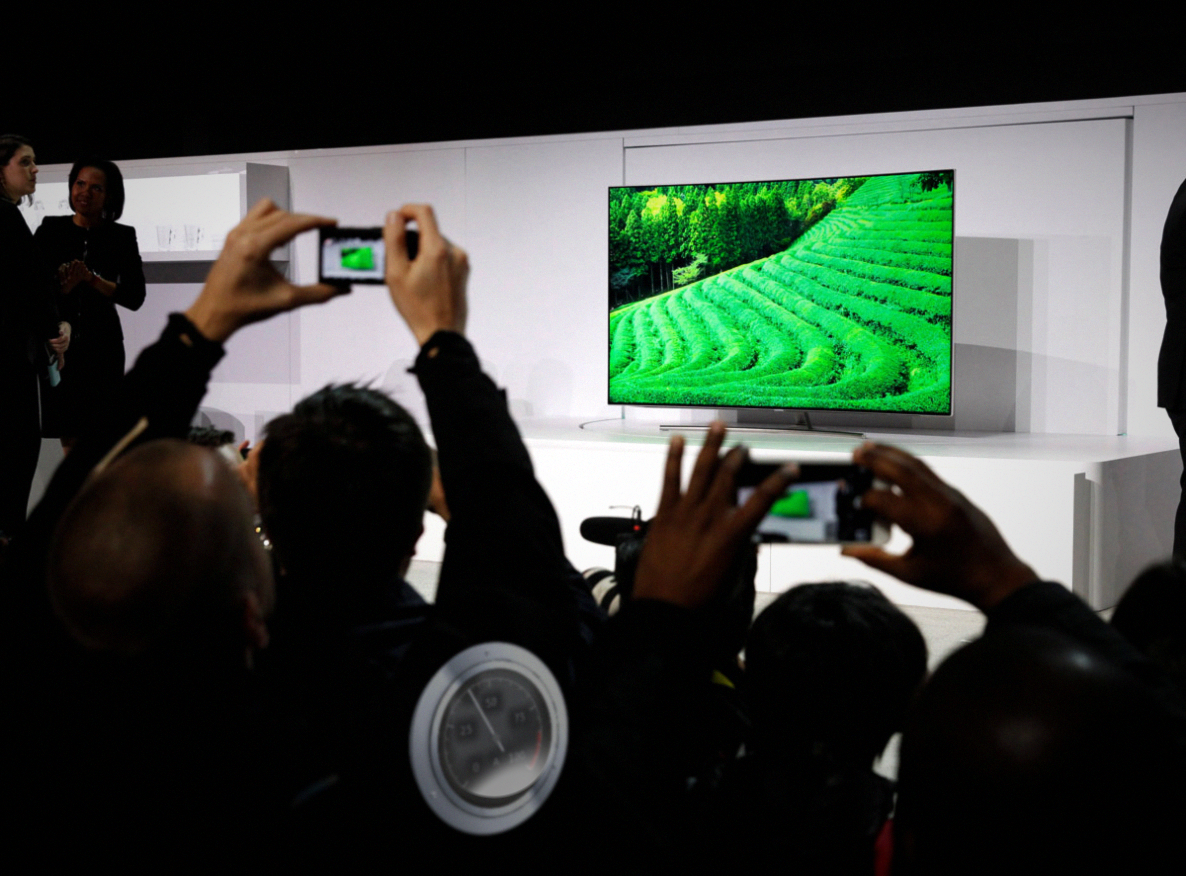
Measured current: 40
